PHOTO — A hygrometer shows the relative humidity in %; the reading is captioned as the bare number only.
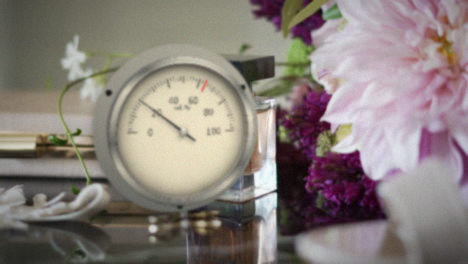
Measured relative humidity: 20
